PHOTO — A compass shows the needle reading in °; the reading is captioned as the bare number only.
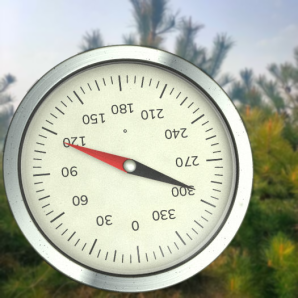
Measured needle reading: 115
